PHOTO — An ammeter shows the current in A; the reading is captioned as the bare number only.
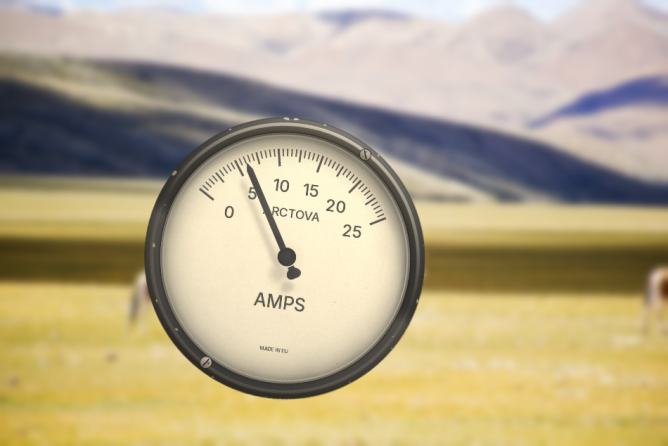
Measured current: 6
